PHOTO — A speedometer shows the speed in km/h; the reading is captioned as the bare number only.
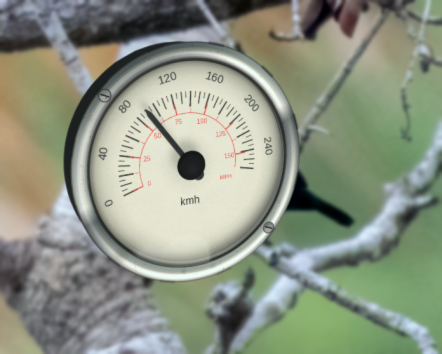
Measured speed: 90
